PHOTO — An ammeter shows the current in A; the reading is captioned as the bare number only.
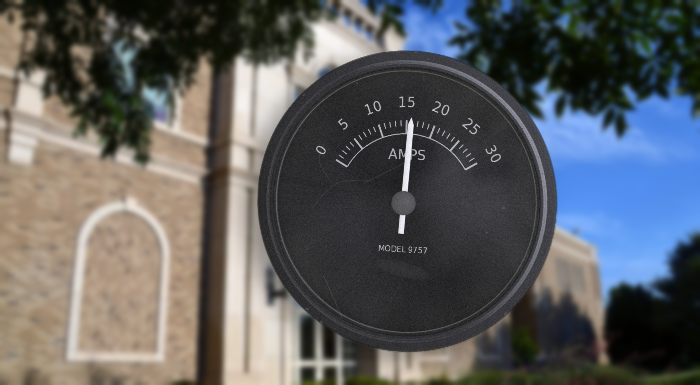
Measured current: 16
